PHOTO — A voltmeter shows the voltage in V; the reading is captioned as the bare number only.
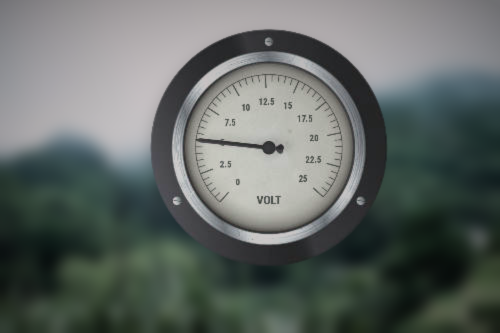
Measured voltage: 5
